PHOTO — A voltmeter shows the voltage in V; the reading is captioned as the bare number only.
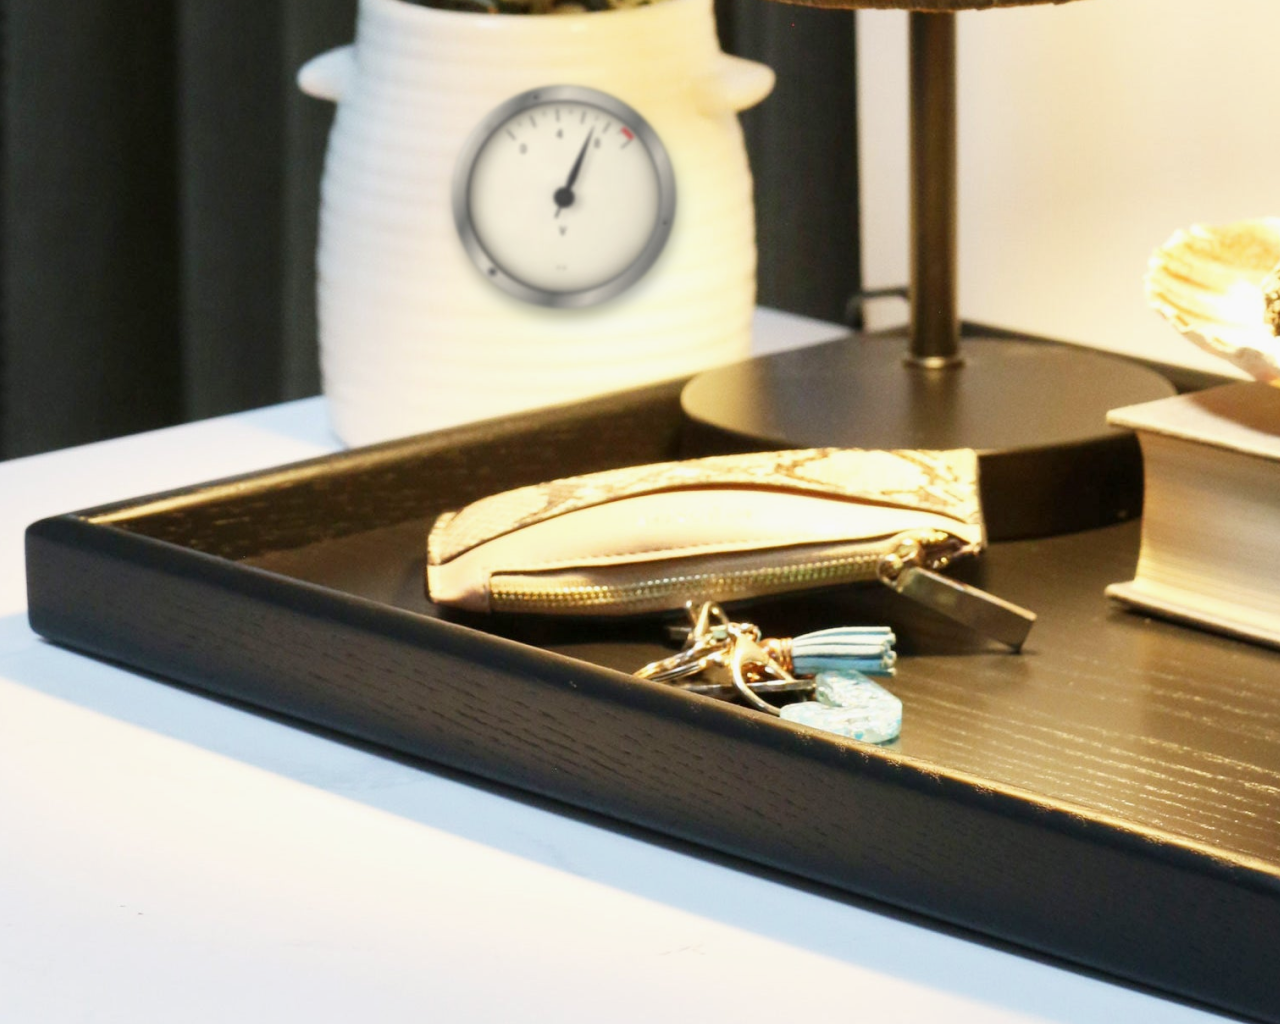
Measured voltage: 7
